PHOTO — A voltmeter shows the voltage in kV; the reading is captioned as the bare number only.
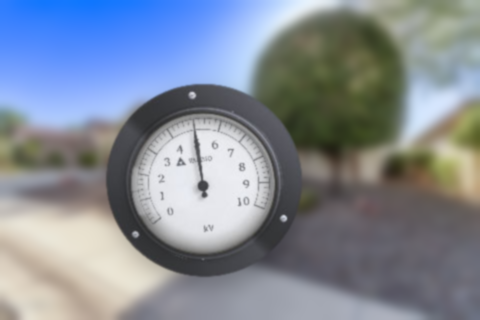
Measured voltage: 5
